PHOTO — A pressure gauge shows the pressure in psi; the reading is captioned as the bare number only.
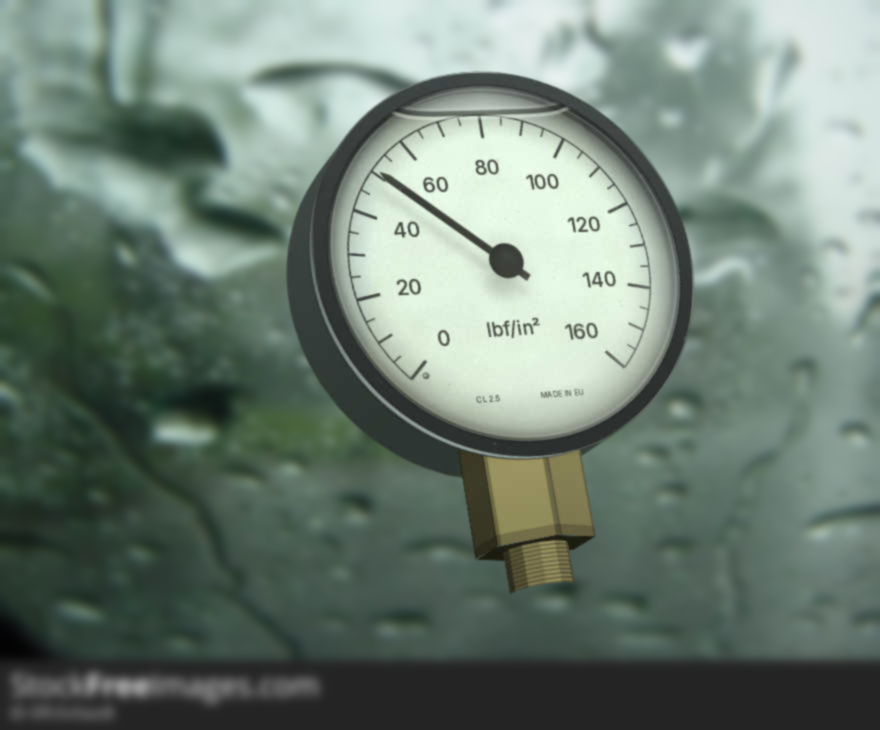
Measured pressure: 50
